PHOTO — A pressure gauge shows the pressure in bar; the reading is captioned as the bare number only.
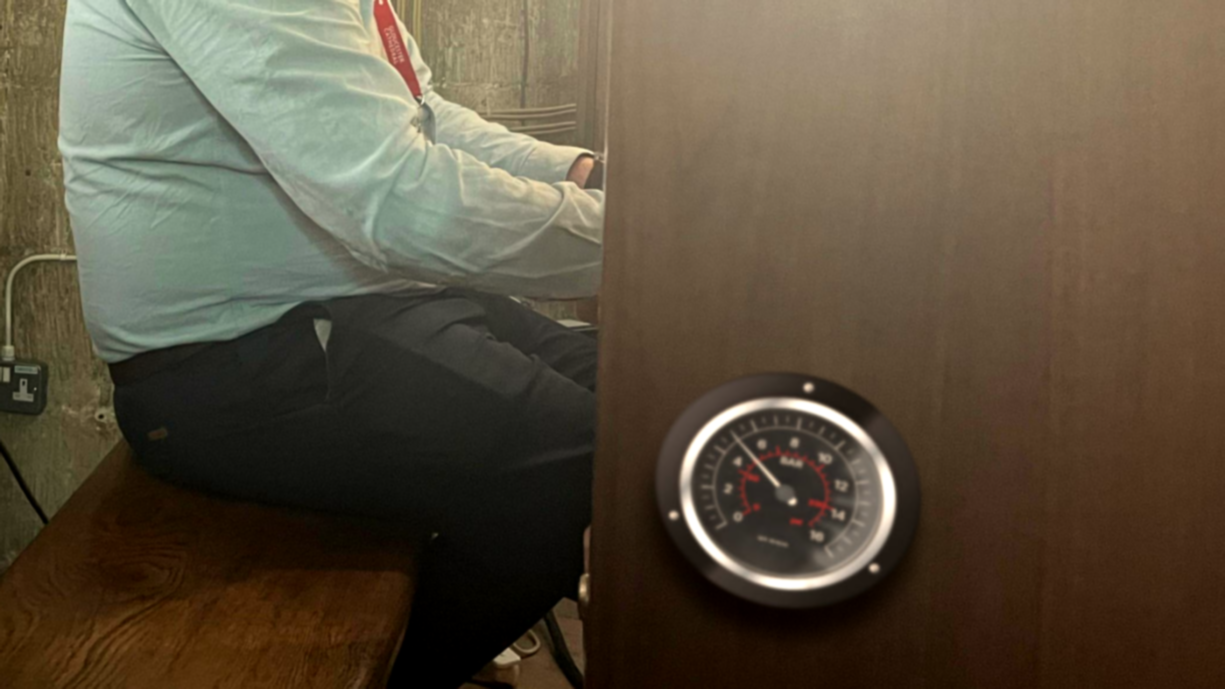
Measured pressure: 5
